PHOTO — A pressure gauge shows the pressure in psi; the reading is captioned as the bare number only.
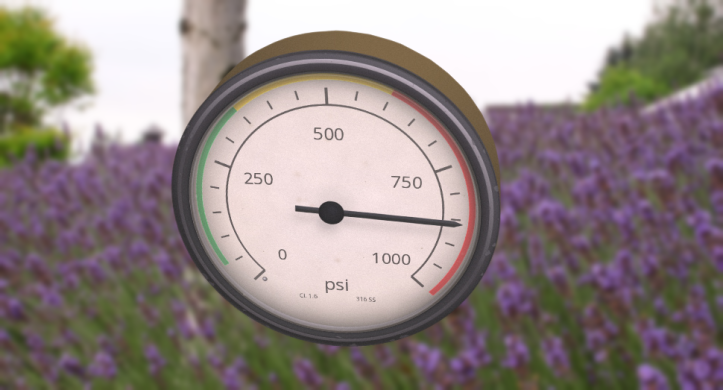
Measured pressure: 850
